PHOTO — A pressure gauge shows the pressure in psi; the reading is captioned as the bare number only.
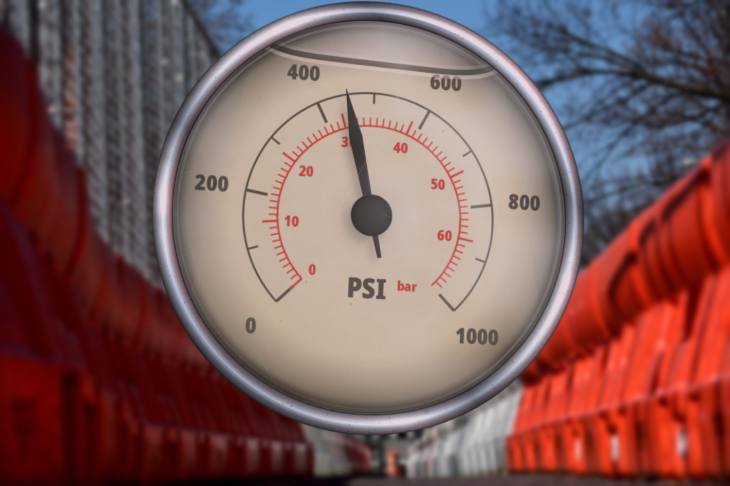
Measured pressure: 450
